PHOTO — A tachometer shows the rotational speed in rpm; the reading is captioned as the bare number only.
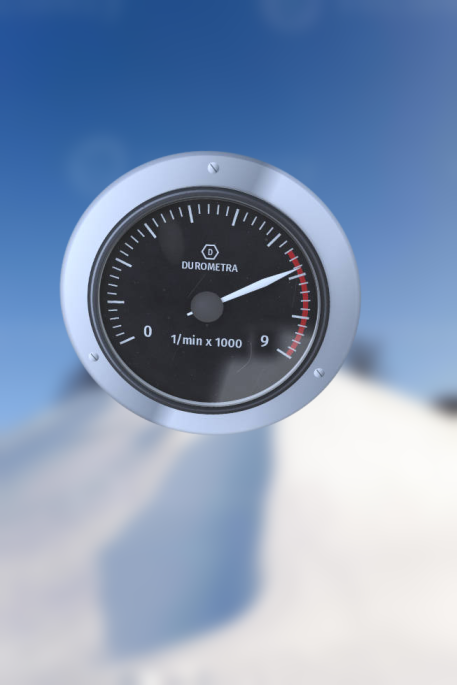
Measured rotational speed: 6800
